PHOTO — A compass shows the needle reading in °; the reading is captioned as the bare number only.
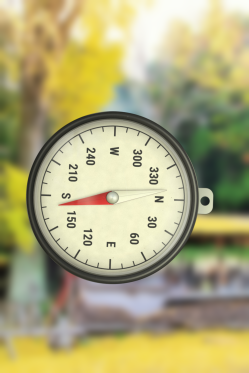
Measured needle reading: 170
